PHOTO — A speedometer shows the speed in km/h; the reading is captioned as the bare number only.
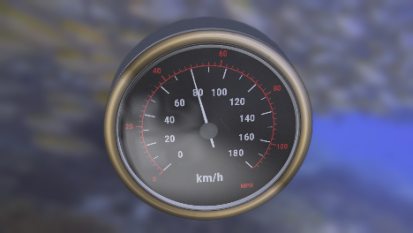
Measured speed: 80
